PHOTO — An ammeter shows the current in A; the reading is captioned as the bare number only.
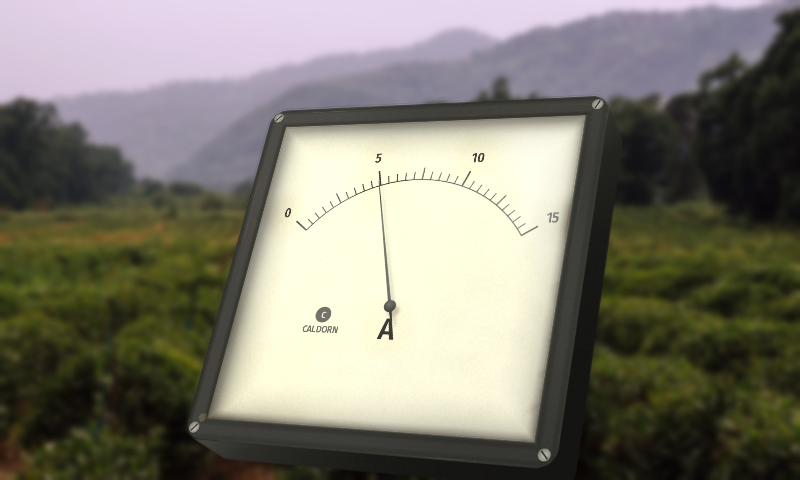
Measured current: 5
